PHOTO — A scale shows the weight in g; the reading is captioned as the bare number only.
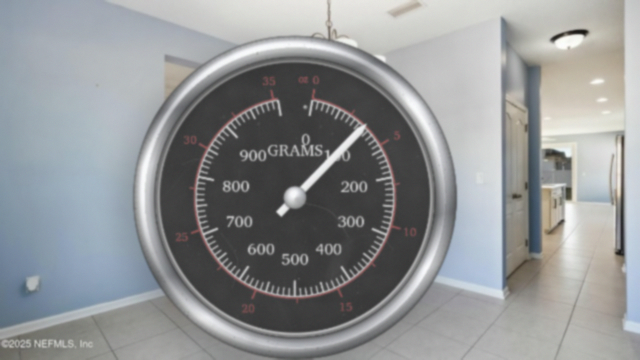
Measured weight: 100
